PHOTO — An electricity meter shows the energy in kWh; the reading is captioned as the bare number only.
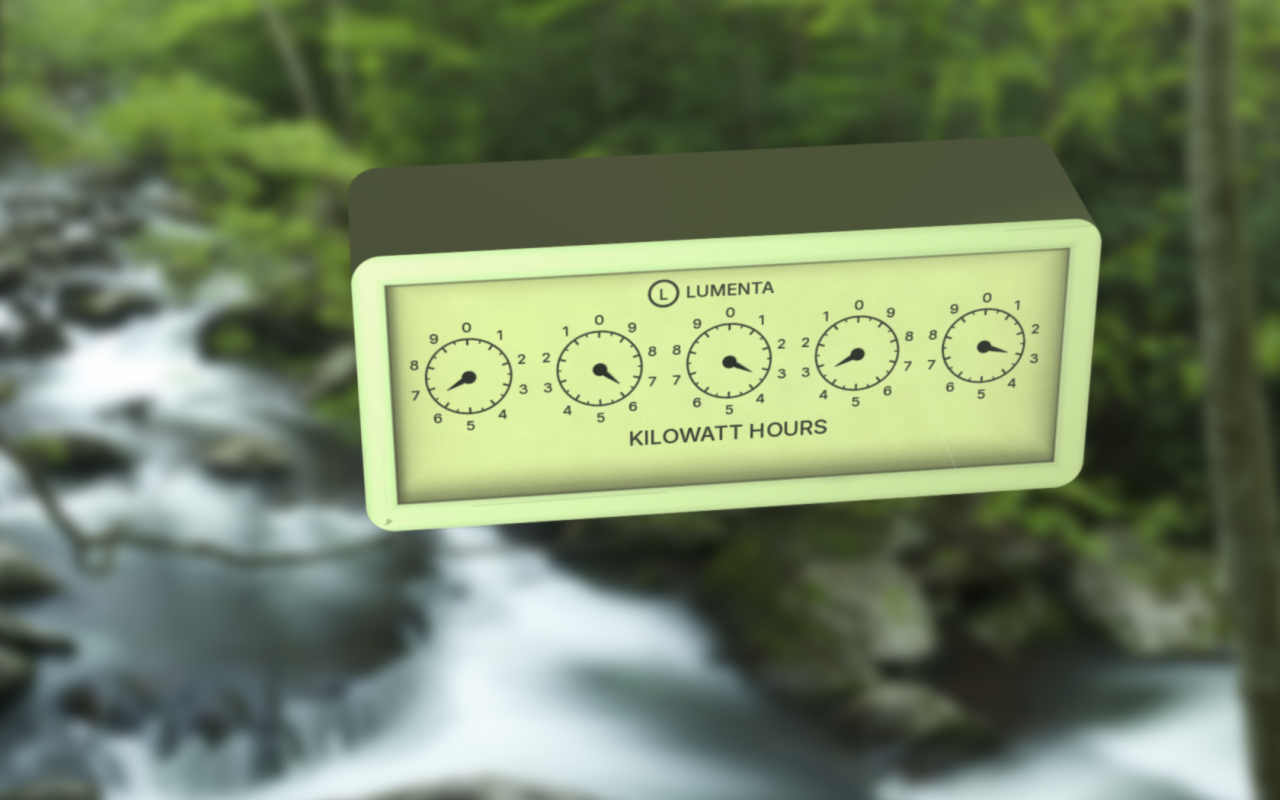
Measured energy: 66333
